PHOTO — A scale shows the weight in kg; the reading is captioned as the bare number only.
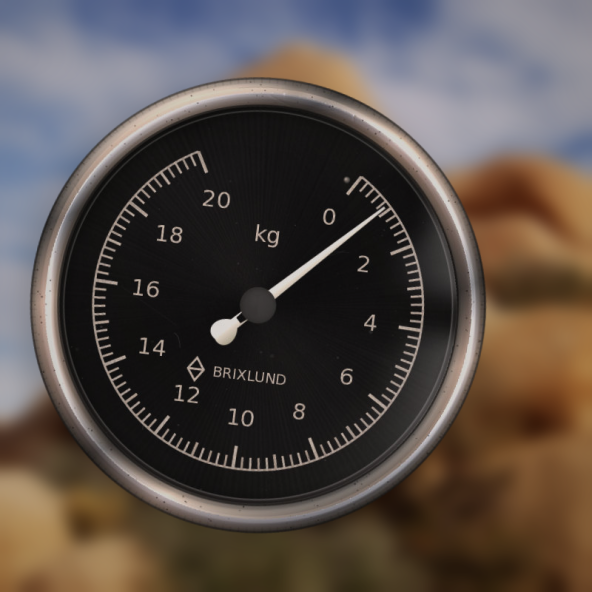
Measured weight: 0.9
